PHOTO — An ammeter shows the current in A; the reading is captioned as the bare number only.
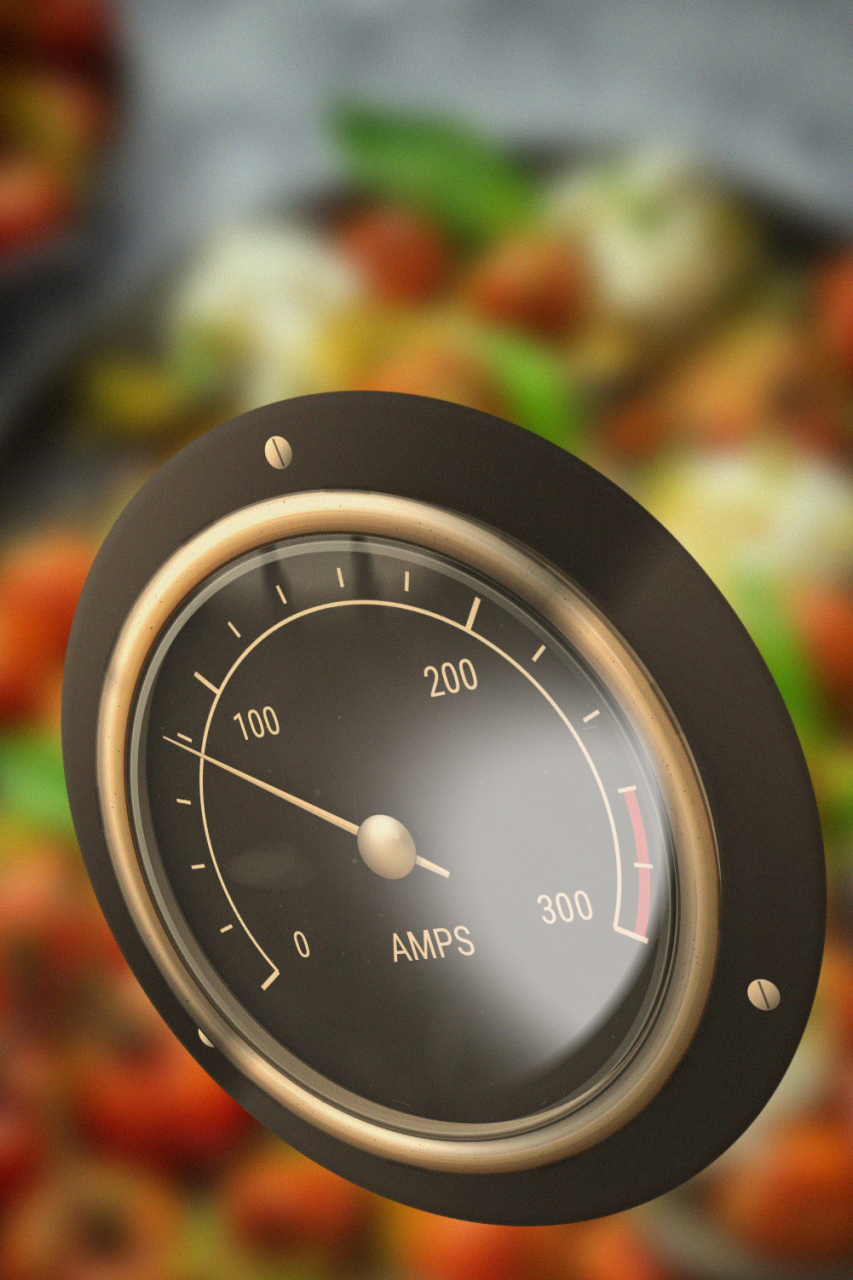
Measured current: 80
